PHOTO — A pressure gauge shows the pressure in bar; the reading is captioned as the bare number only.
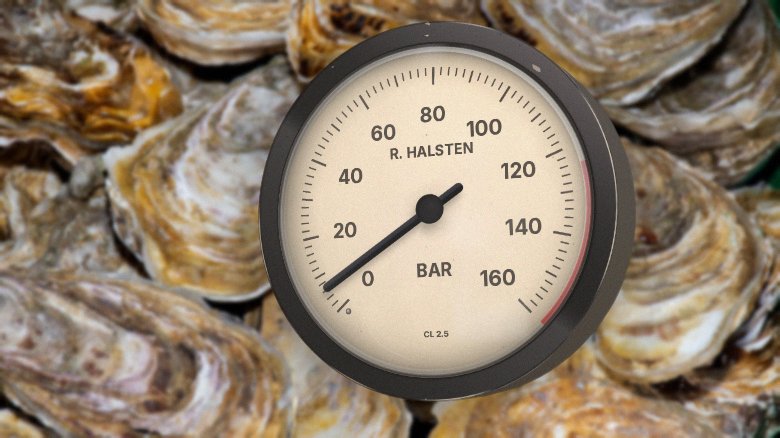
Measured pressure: 6
